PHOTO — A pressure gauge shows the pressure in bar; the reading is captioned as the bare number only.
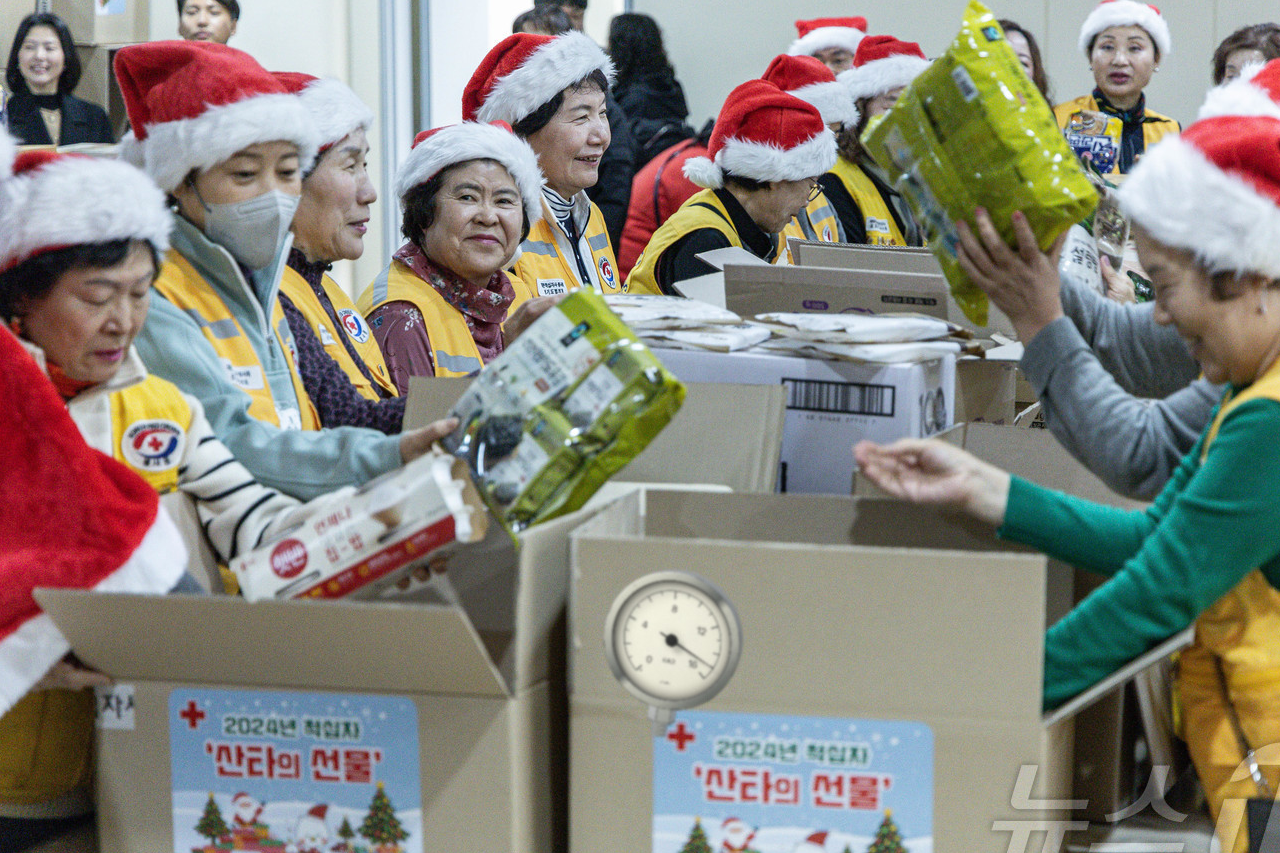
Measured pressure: 15
